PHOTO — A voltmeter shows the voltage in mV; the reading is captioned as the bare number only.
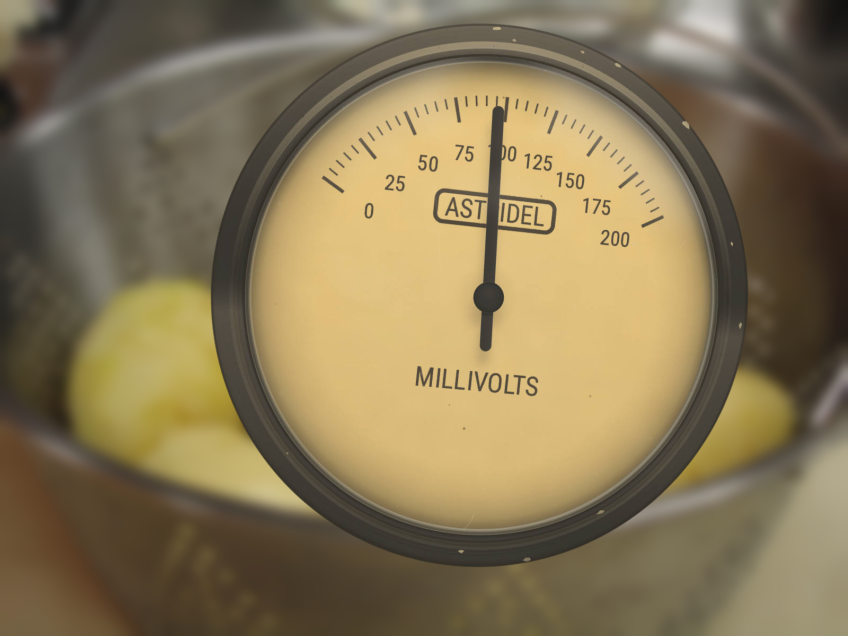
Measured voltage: 95
